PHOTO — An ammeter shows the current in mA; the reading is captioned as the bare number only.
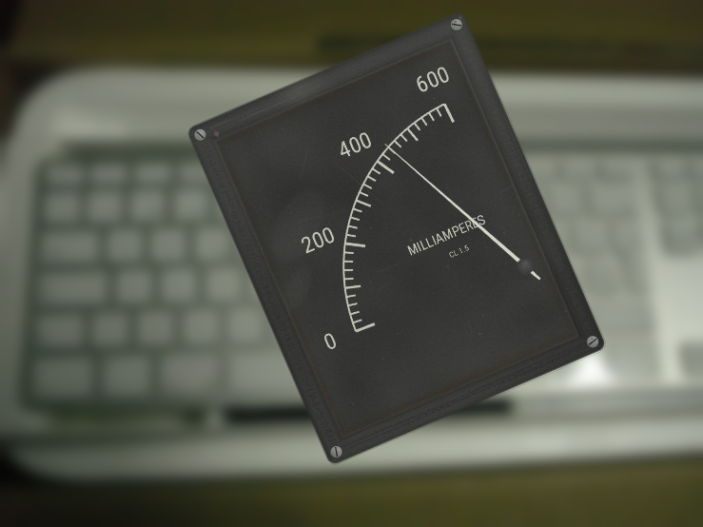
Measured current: 440
